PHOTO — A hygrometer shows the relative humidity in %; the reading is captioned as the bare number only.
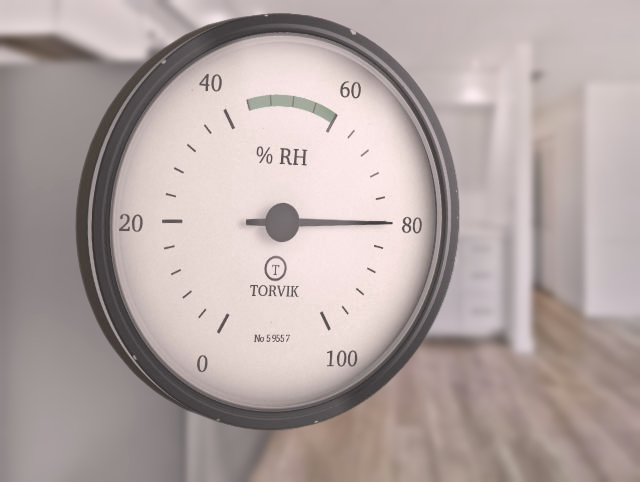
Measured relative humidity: 80
